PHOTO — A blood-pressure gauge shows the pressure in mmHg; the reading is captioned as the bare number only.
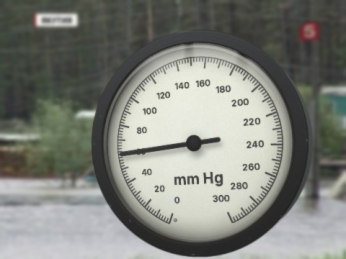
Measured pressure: 60
